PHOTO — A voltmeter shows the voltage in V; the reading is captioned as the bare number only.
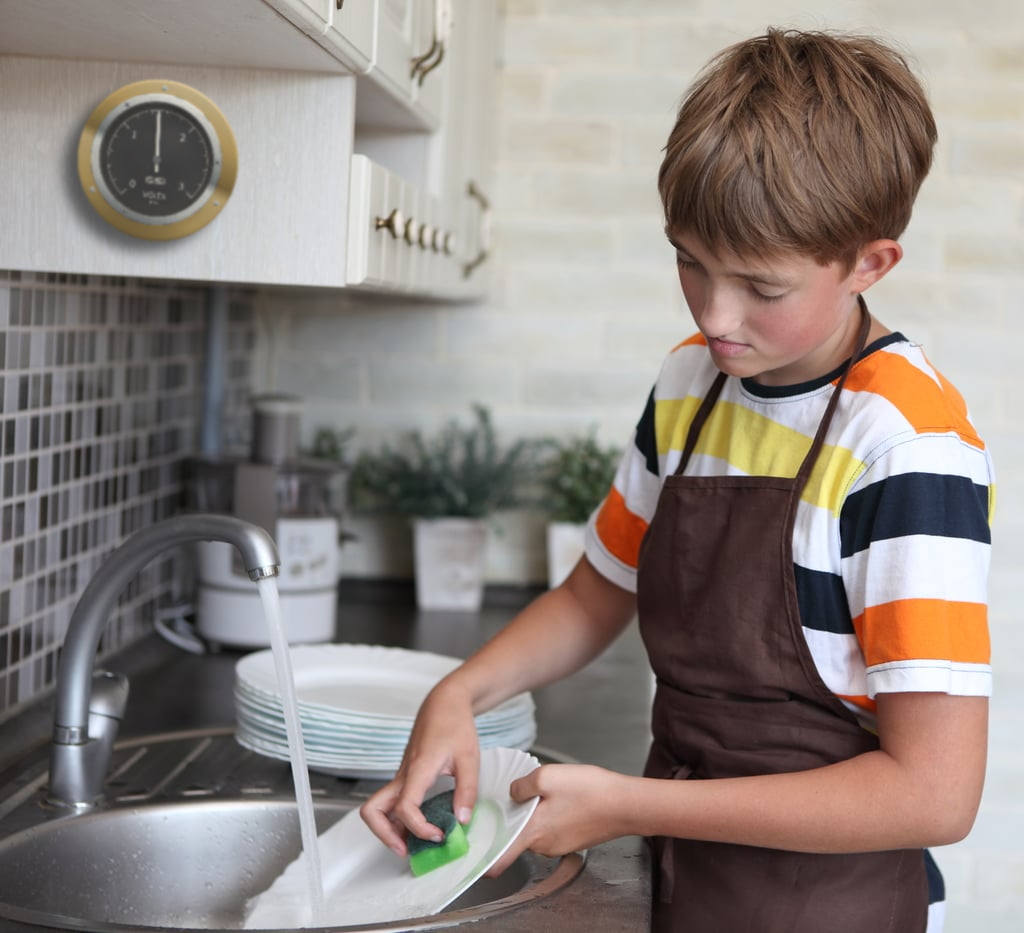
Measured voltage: 1.5
